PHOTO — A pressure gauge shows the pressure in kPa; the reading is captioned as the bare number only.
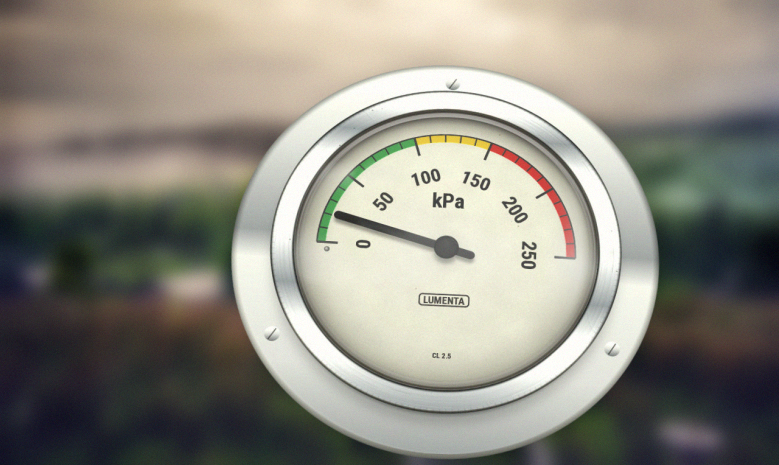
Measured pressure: 20
